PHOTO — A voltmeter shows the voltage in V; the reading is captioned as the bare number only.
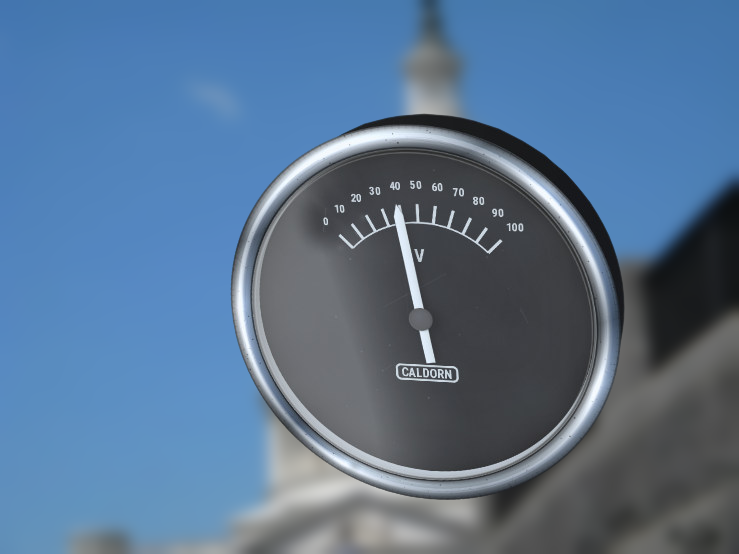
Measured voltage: 40
